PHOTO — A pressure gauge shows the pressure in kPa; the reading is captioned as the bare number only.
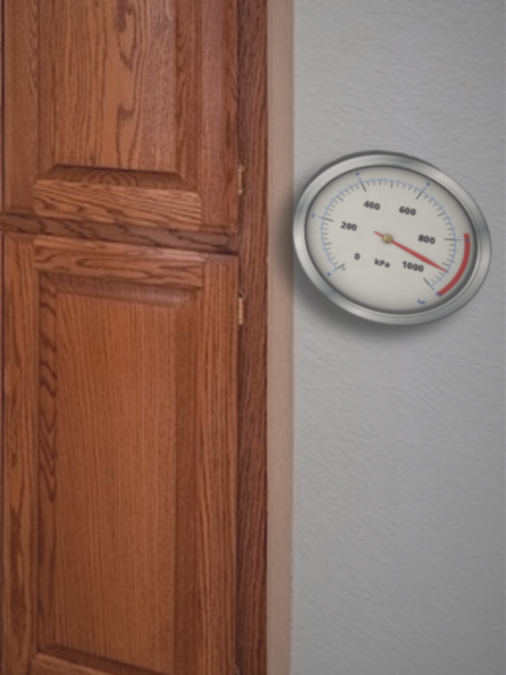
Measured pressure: 920
